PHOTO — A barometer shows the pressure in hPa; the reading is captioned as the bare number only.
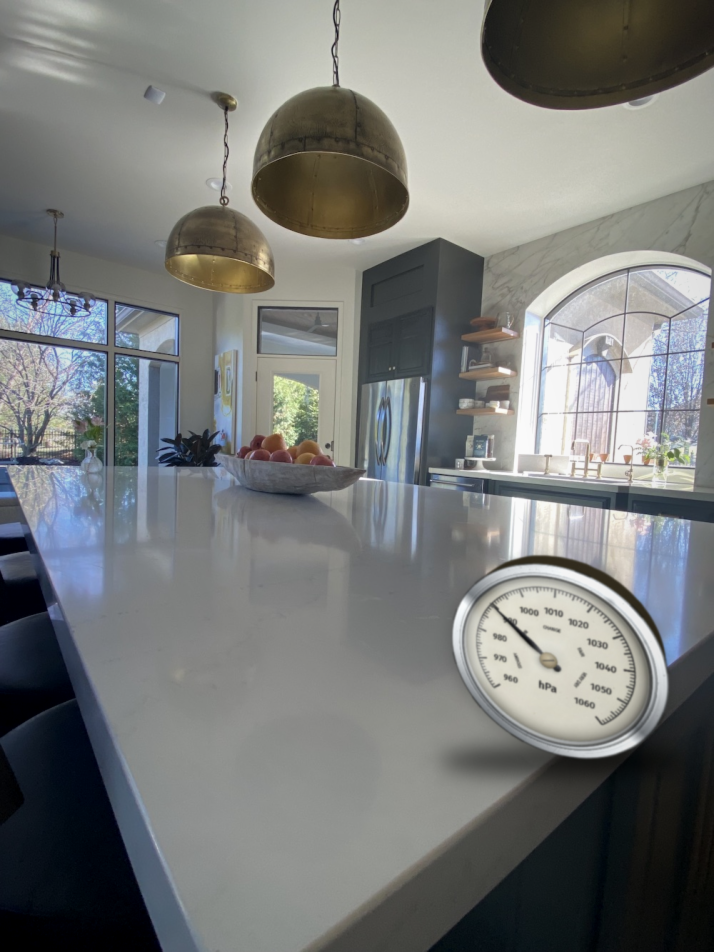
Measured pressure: 990
